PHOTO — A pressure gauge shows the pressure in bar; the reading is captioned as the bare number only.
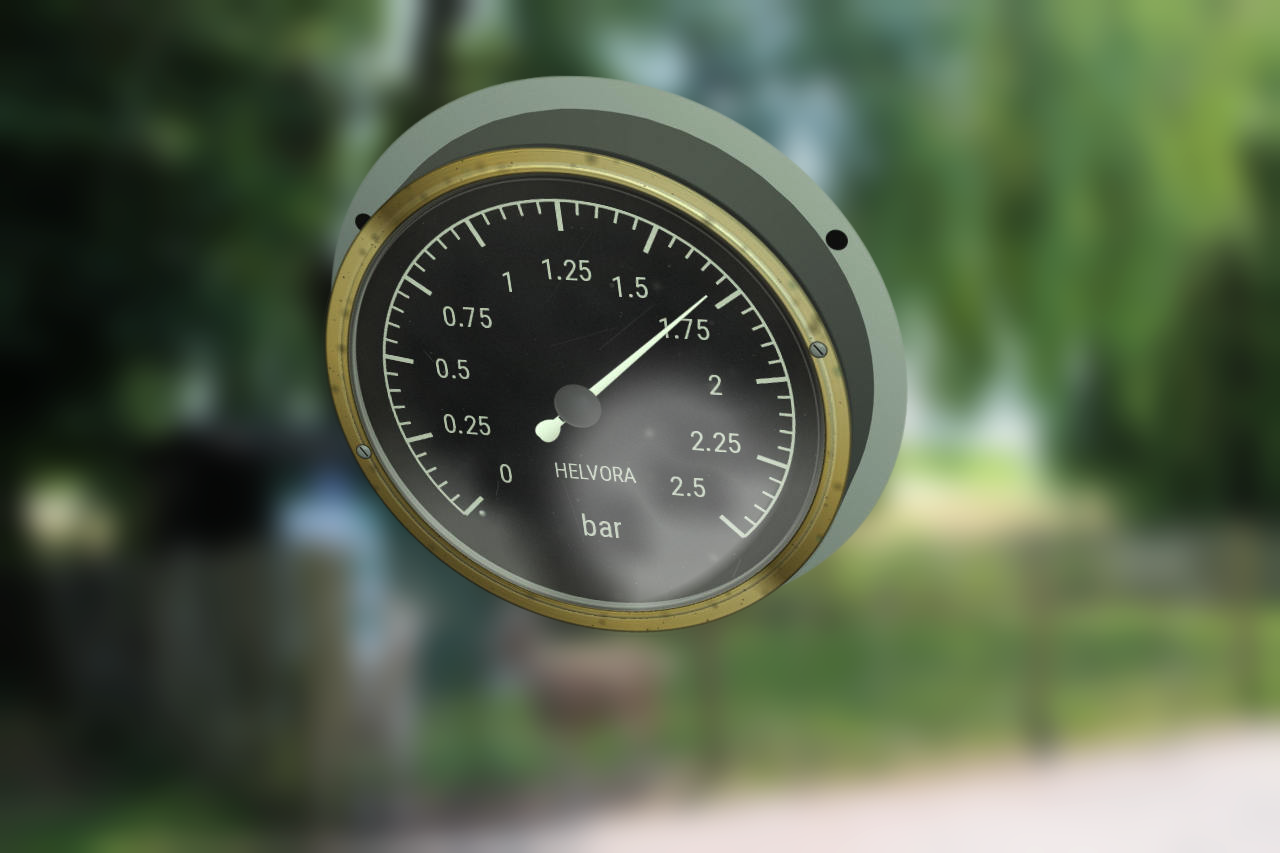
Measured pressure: 1.7
